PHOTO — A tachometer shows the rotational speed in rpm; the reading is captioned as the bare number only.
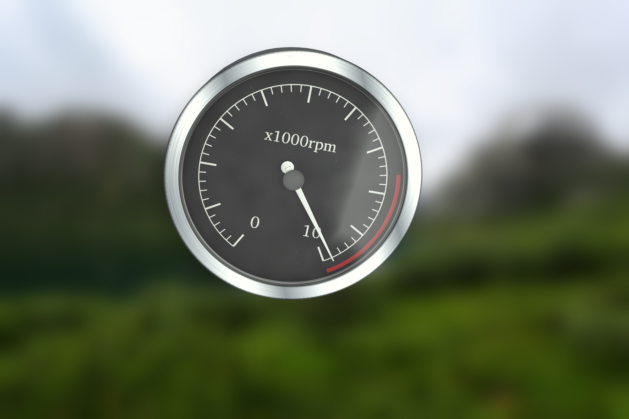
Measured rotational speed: 9800
